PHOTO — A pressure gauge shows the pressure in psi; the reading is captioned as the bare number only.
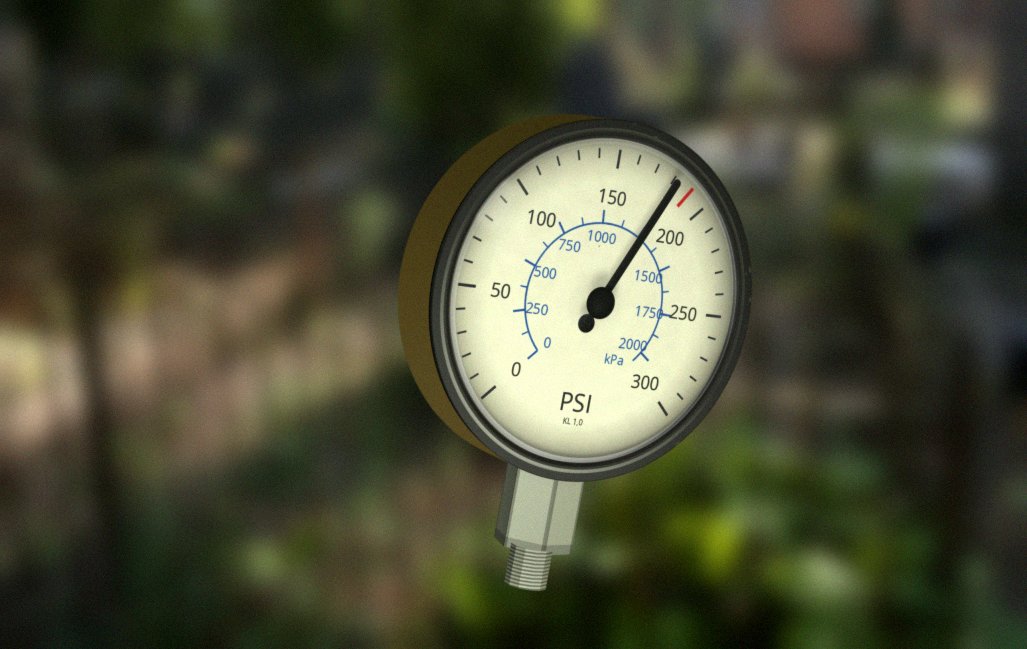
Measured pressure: 180
